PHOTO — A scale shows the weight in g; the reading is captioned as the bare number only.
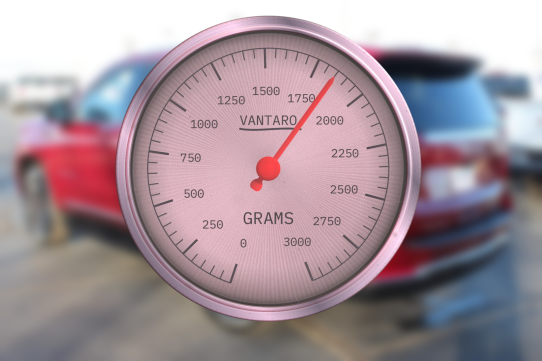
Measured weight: 1850
